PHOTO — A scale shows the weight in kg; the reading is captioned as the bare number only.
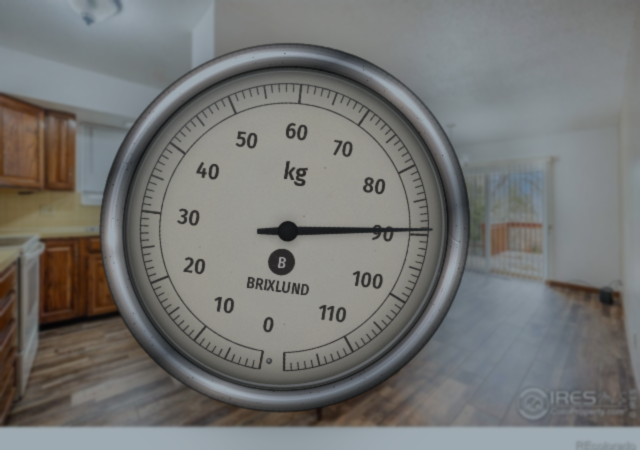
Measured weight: 89
